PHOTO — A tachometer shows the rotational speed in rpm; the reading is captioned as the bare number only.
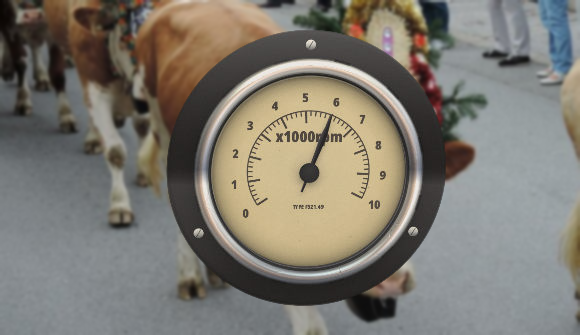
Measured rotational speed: 6000
